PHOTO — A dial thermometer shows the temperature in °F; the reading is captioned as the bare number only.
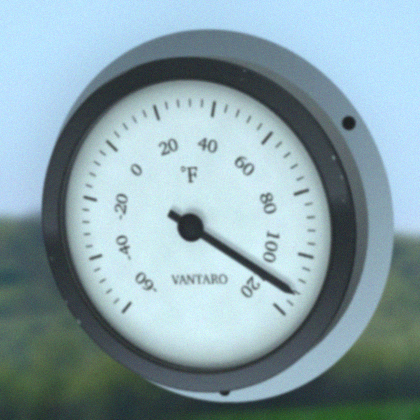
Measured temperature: 112
